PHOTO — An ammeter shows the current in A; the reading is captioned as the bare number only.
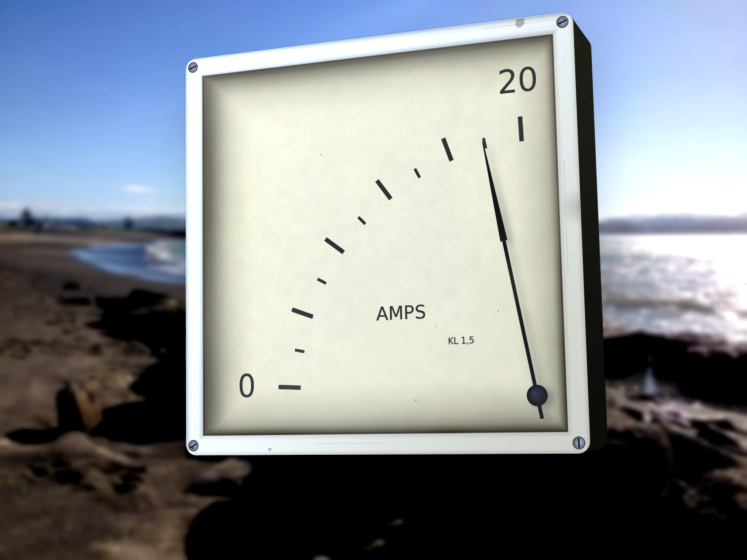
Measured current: 18
